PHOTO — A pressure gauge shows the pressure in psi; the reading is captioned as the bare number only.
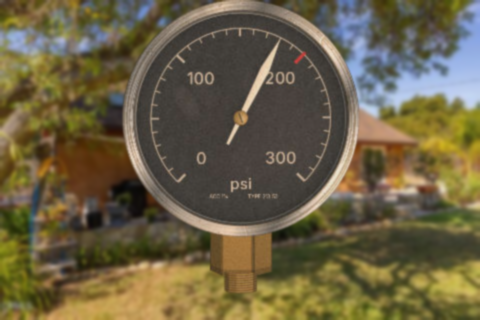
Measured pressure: 180
